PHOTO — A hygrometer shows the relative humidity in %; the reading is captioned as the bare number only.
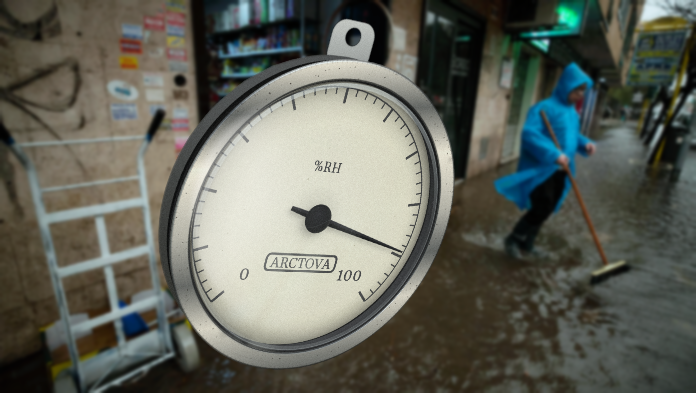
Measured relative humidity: 89
